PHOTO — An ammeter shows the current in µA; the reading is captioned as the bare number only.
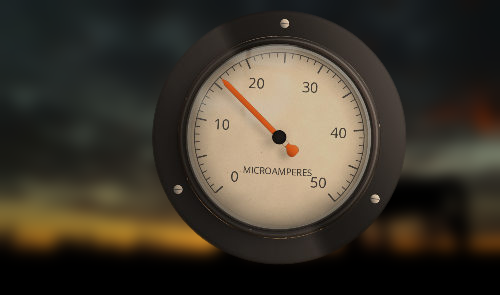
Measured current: 16
